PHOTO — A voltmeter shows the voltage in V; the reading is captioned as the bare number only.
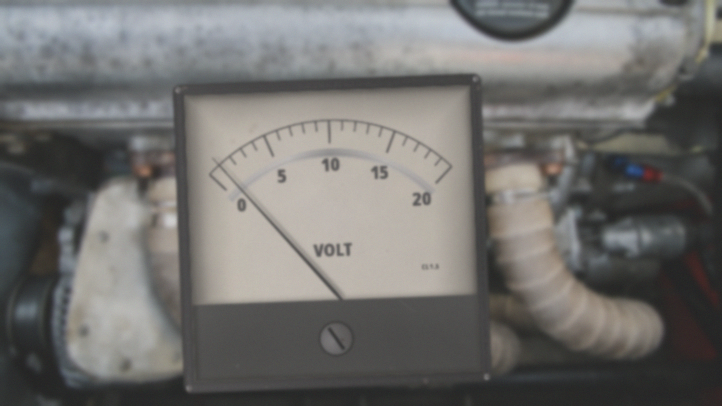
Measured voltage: 1
